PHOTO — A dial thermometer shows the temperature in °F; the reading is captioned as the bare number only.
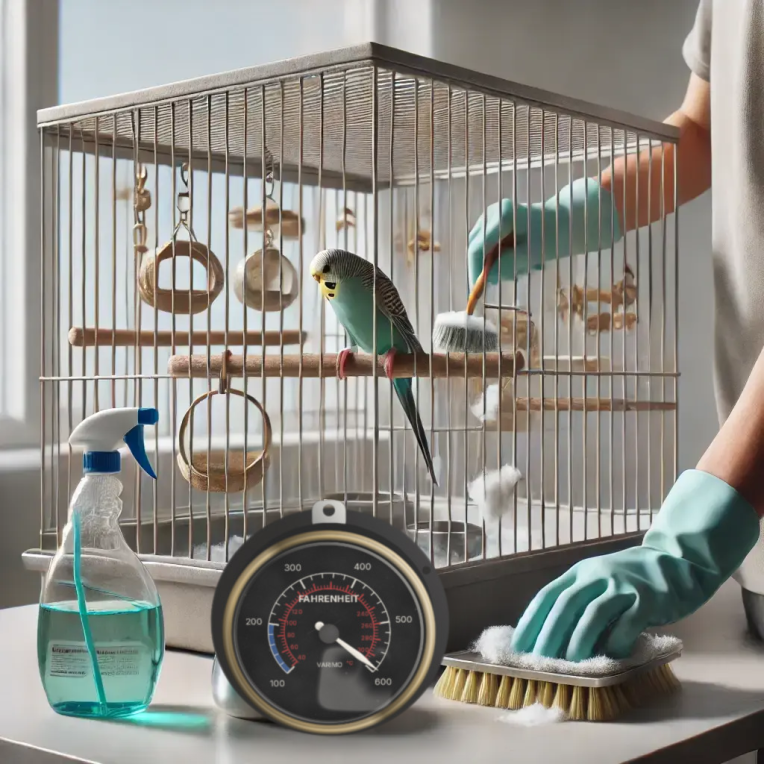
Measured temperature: 590
